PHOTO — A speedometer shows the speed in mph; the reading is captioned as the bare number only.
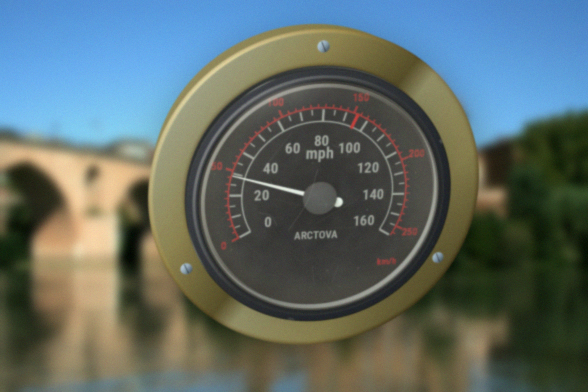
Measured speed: 30
